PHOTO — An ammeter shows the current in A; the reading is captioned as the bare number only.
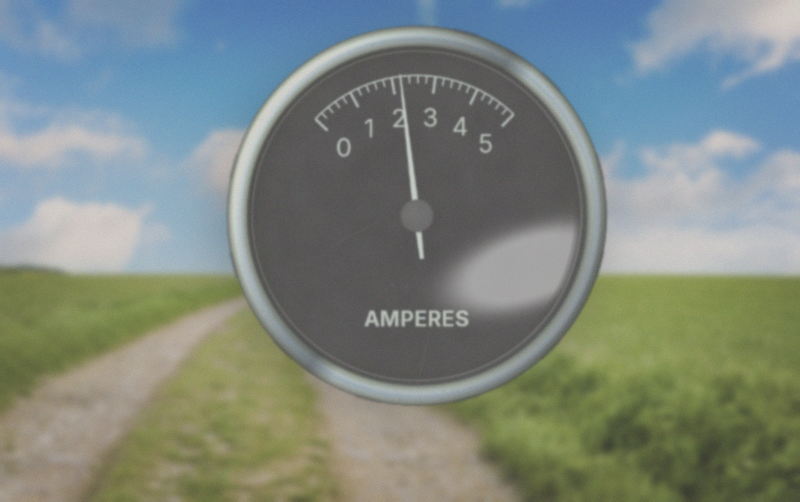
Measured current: 2.2
